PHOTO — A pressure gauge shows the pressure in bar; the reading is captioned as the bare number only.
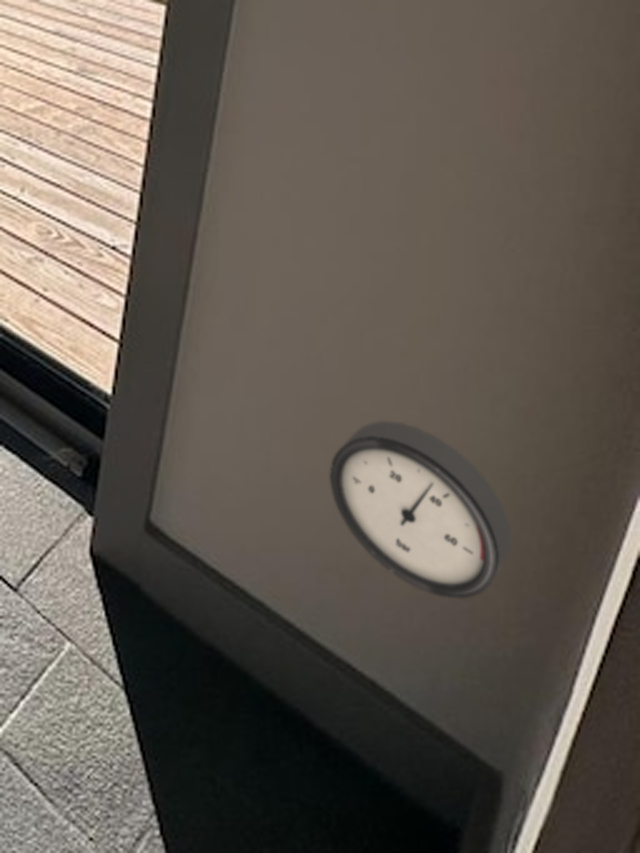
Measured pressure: 35
